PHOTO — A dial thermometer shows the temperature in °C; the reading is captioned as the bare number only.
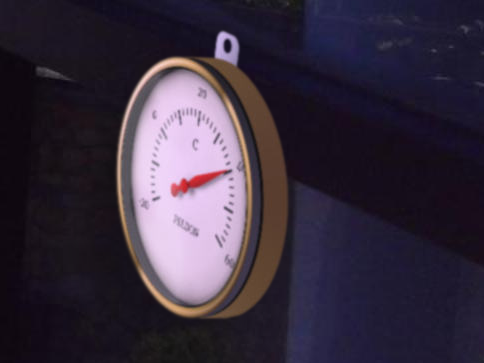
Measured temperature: 40
